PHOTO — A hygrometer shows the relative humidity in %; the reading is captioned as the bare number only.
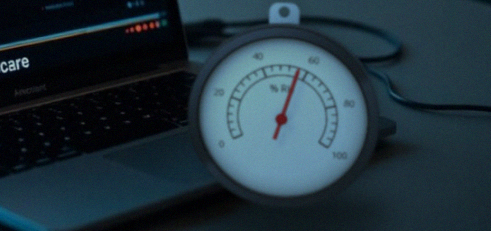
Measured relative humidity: 56
